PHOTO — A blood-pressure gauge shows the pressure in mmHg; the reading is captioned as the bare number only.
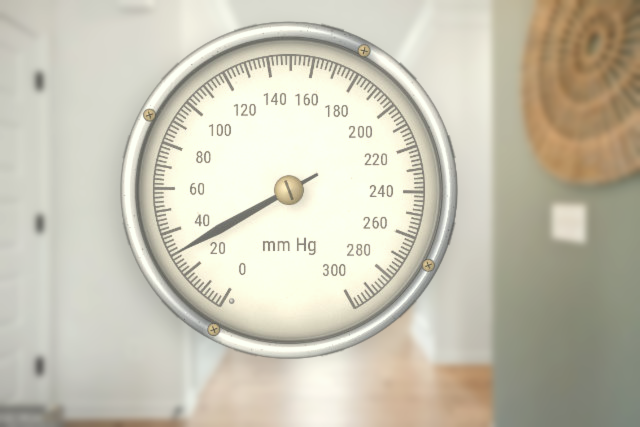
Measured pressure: 30
